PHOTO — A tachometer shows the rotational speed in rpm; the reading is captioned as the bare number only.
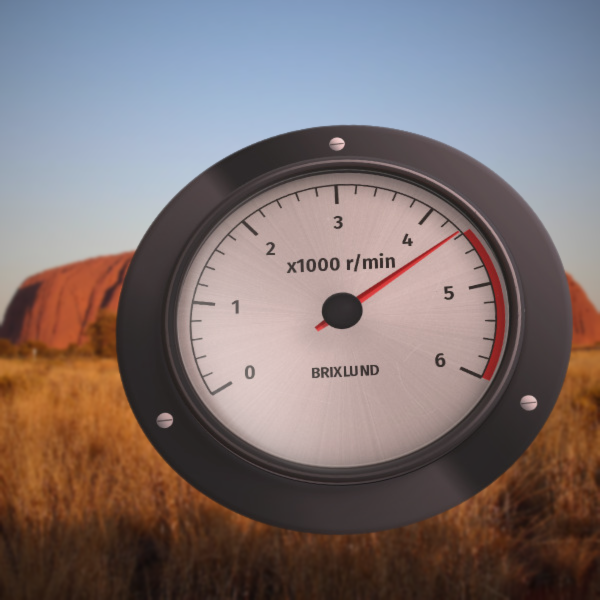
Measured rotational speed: 4400
